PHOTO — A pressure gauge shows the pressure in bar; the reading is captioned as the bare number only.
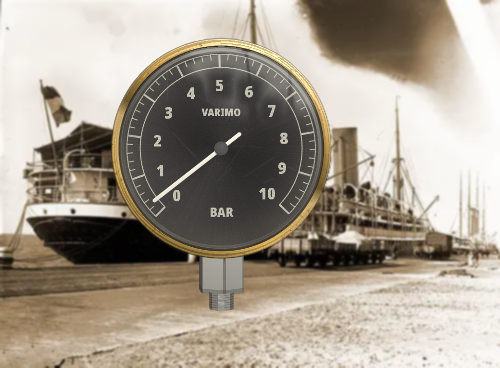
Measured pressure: 0.3
